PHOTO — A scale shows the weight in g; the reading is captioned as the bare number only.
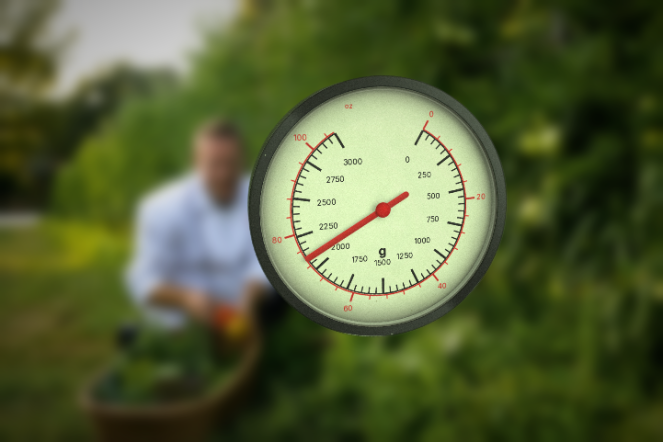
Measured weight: 2100
